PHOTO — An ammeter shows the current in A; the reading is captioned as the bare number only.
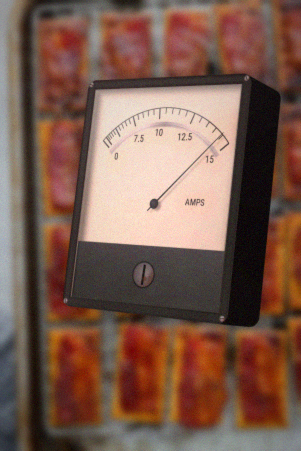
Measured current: 14.5
